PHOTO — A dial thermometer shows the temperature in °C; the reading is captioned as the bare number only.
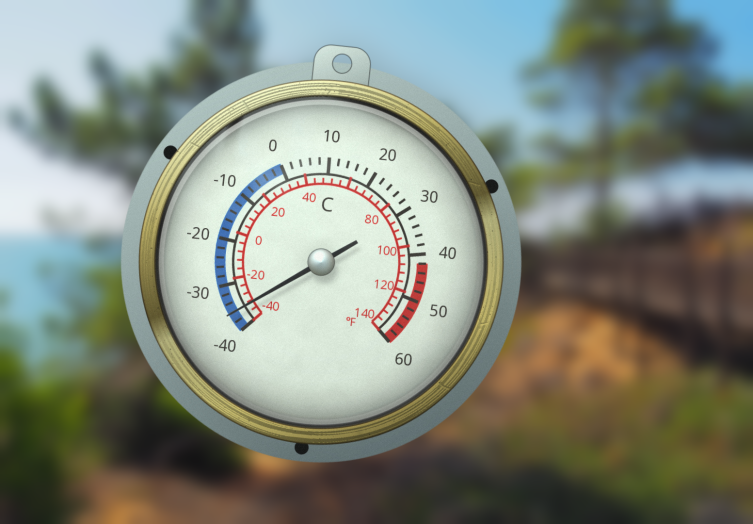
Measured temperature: -36
